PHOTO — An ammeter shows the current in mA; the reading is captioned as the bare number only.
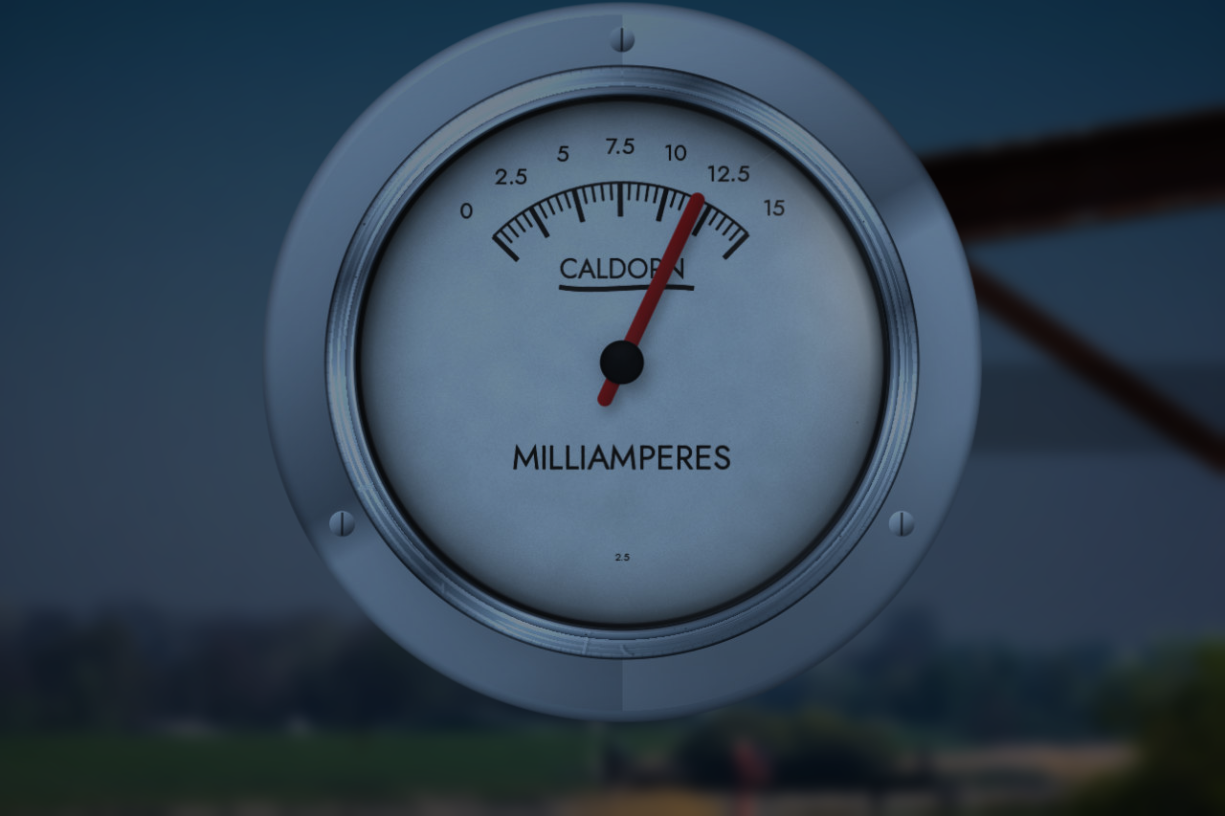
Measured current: 11.75
